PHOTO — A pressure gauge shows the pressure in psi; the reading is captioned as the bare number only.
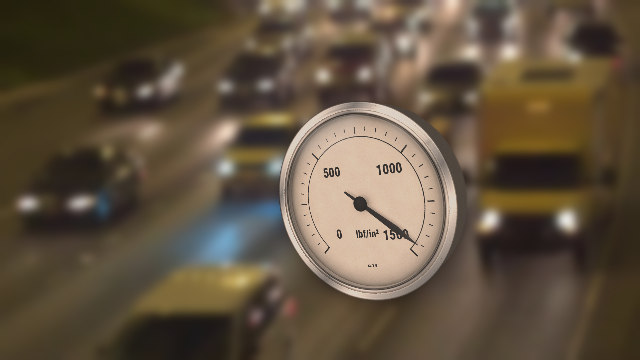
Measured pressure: 1450
